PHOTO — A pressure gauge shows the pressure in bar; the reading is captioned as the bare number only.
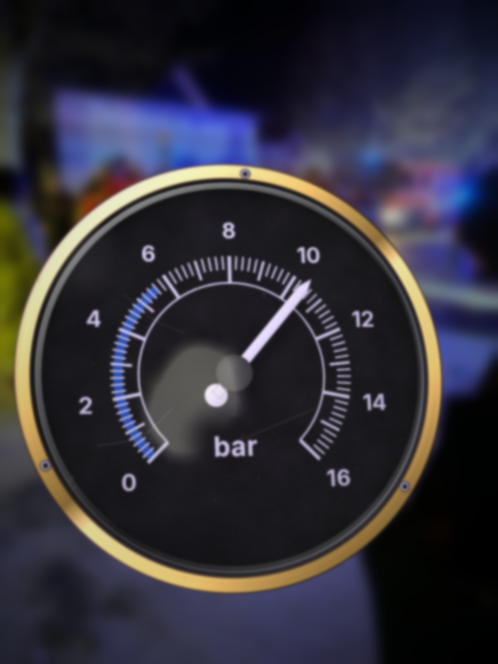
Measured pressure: 10.4
